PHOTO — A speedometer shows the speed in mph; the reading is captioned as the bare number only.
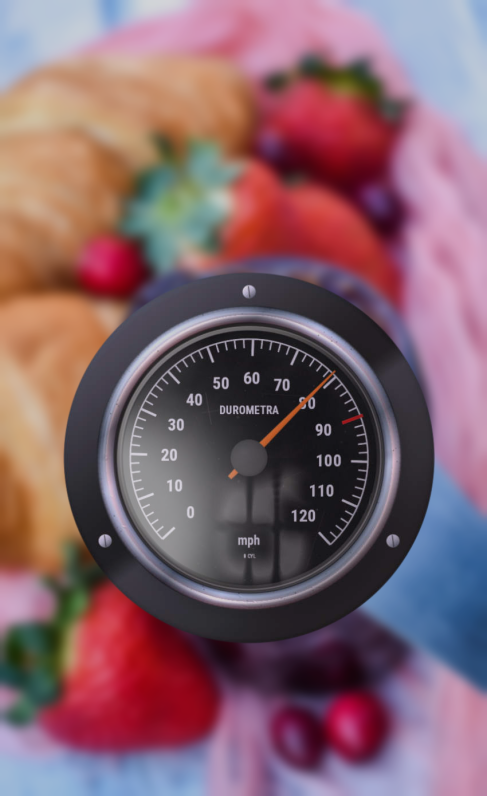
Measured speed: 79
